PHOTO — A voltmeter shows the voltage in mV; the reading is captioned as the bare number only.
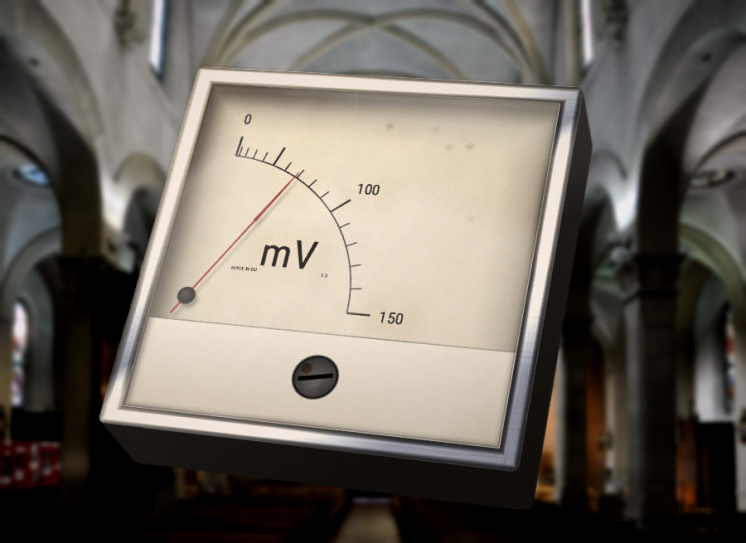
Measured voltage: 70
